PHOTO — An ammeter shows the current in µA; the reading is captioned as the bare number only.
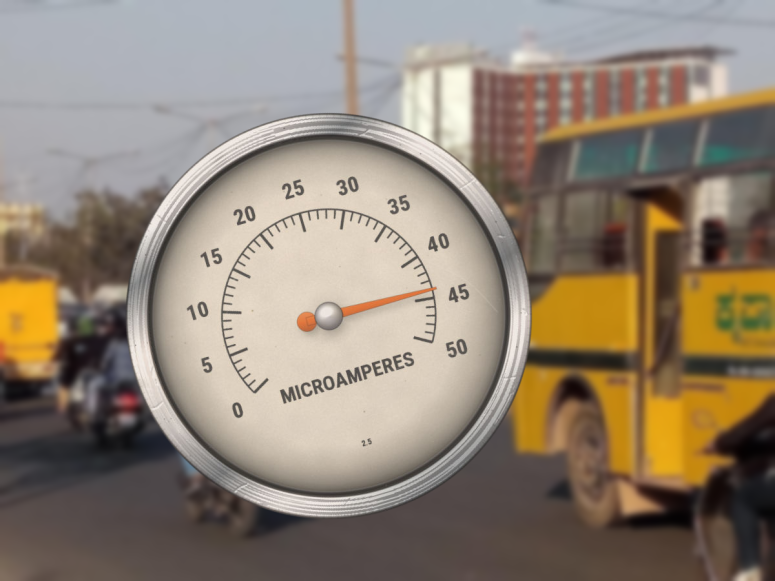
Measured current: 44
